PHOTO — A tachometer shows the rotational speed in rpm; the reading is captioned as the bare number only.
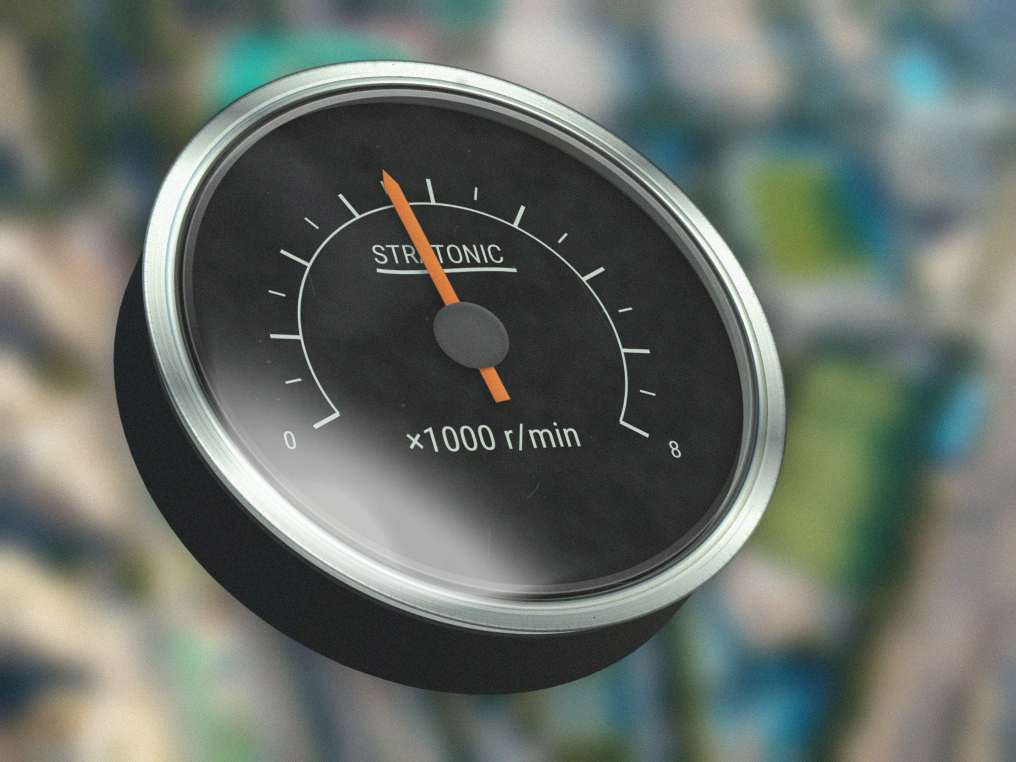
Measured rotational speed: 3500
